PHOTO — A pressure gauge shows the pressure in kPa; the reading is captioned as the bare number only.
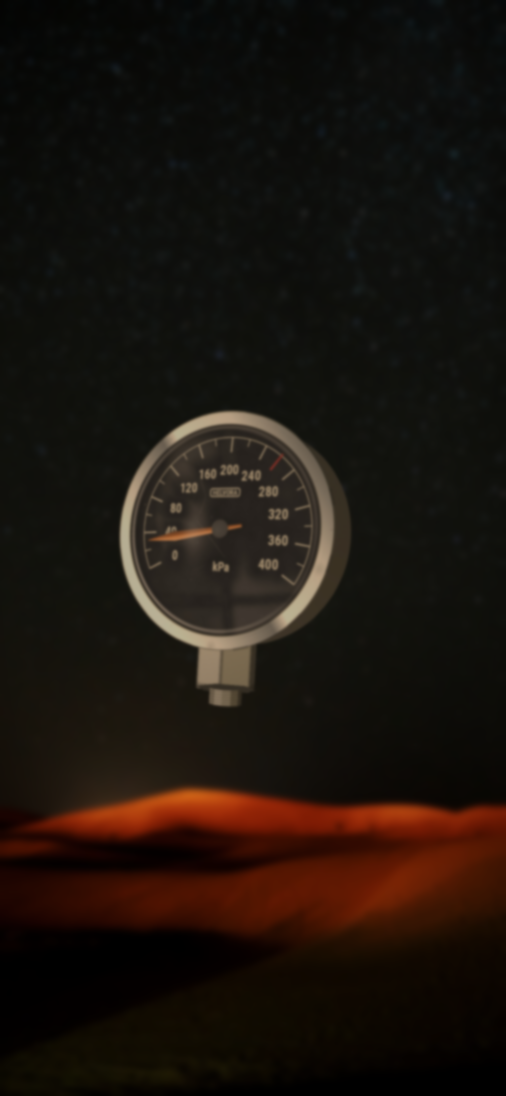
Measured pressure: 30
